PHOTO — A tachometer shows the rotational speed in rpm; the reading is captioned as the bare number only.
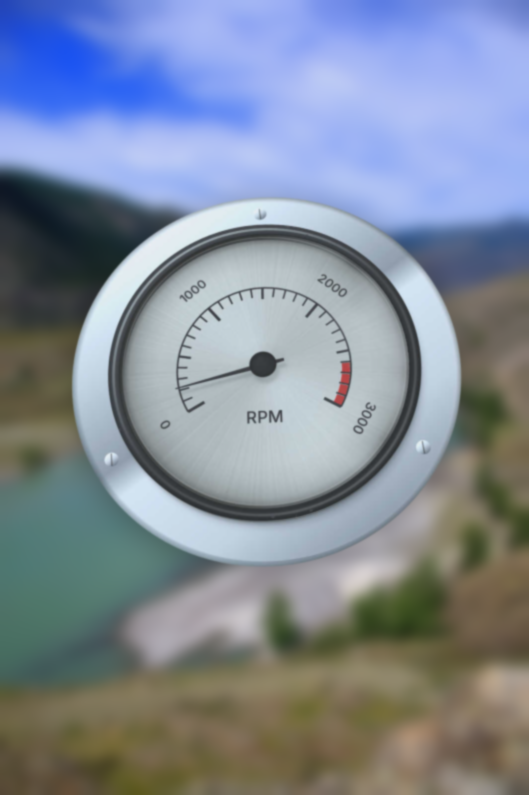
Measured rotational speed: 200
